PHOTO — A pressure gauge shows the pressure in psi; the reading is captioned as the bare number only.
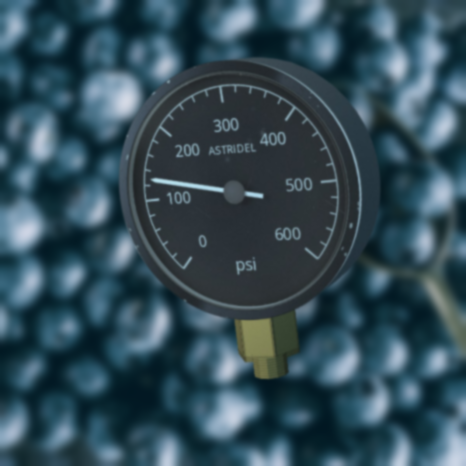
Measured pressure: 130
